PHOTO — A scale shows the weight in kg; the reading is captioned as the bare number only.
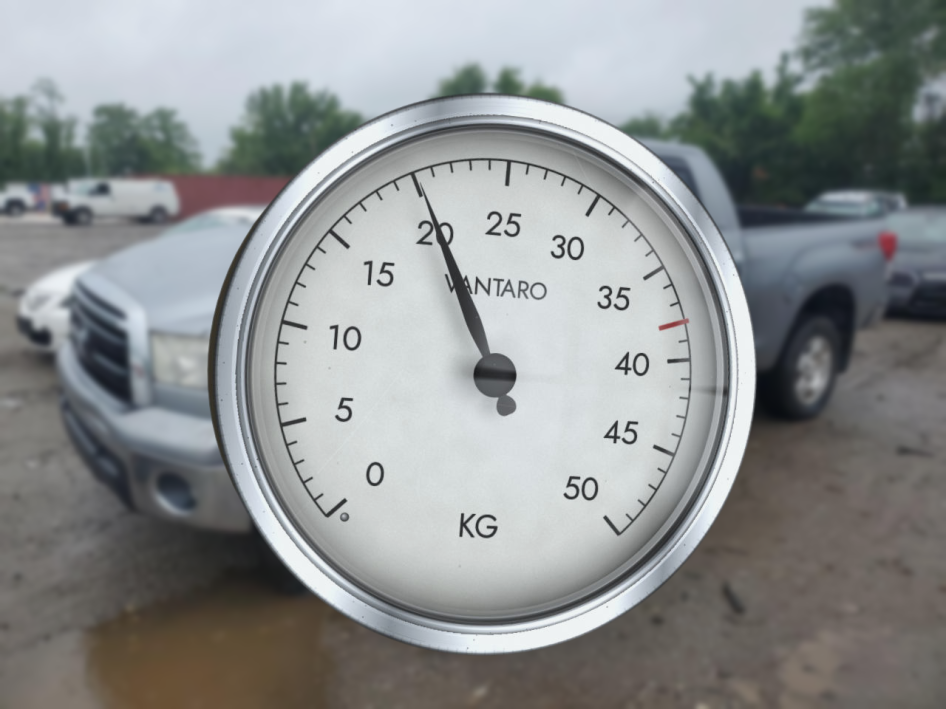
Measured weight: 20
